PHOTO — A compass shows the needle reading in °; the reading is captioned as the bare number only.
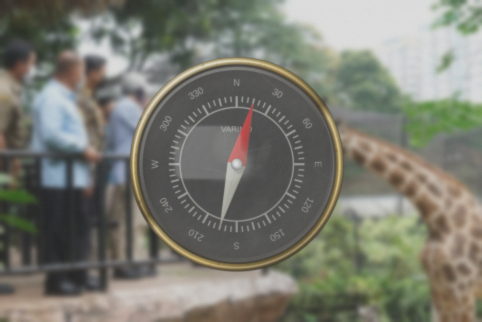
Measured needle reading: 15
